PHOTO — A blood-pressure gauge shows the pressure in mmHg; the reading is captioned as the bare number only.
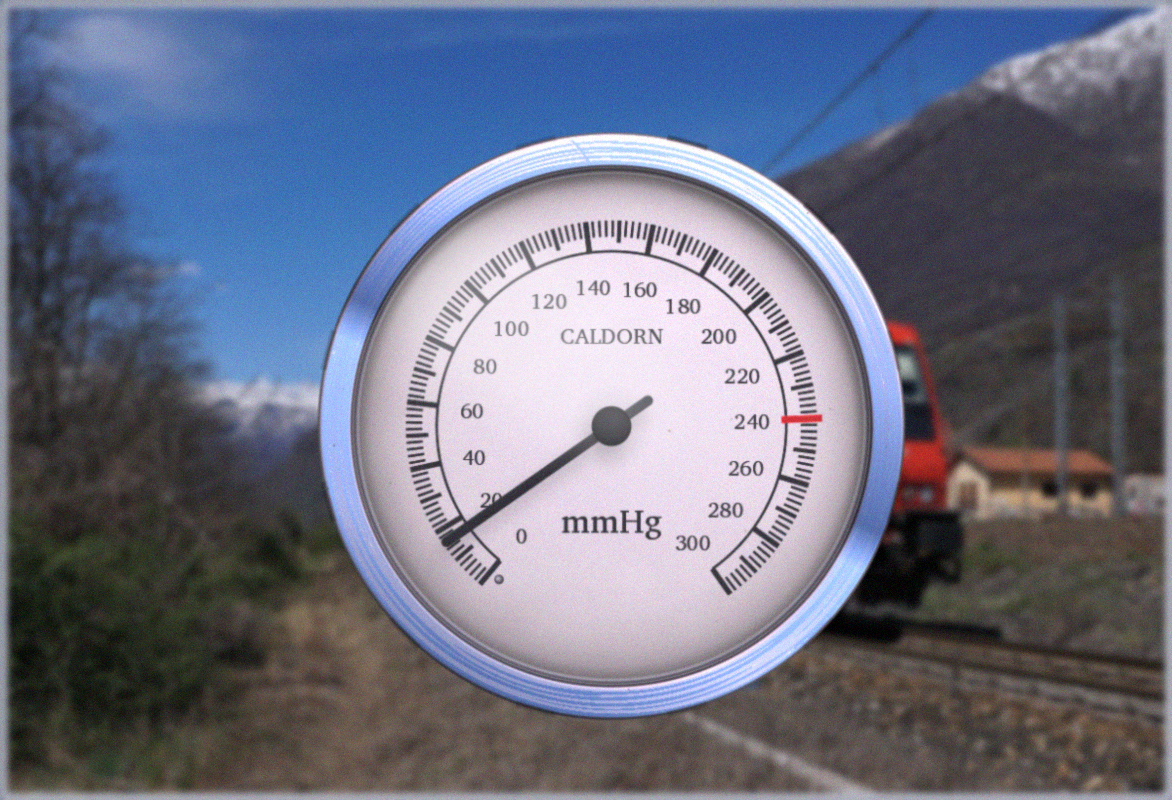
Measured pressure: 16
